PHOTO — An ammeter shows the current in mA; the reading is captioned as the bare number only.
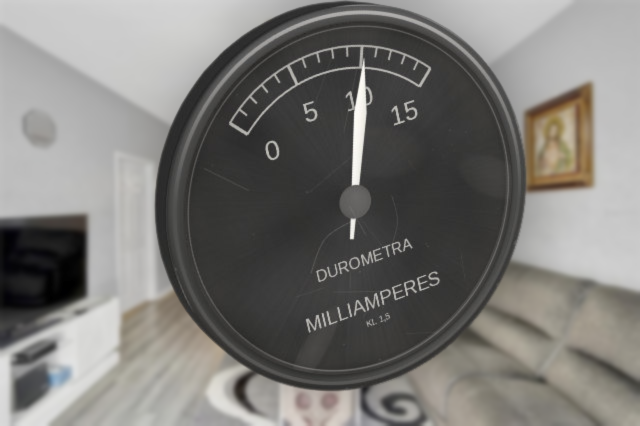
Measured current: 10
